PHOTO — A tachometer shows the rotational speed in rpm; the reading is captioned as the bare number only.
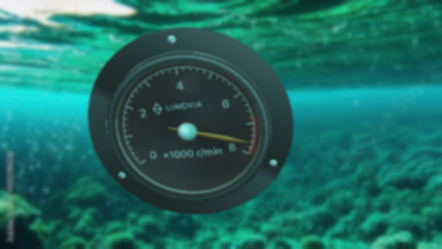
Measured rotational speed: 7600
